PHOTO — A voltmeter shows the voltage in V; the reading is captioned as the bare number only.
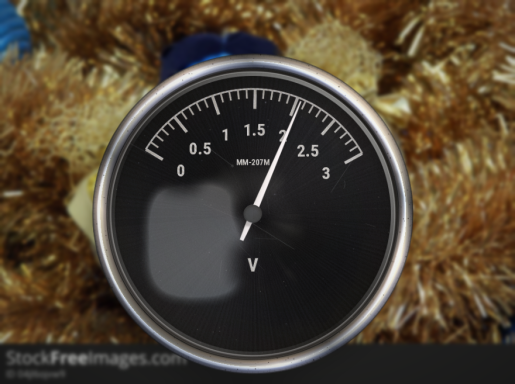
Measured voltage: 2.05
